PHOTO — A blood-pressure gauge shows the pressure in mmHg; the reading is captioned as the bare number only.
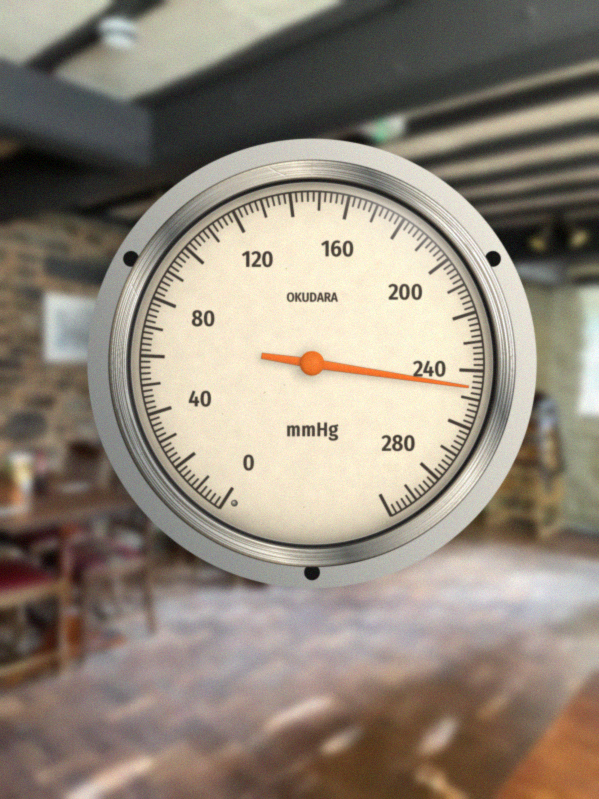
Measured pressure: 246
